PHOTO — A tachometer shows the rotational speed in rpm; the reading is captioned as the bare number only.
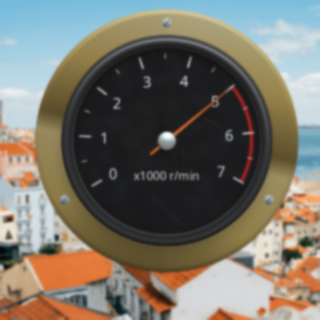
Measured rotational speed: 5000
